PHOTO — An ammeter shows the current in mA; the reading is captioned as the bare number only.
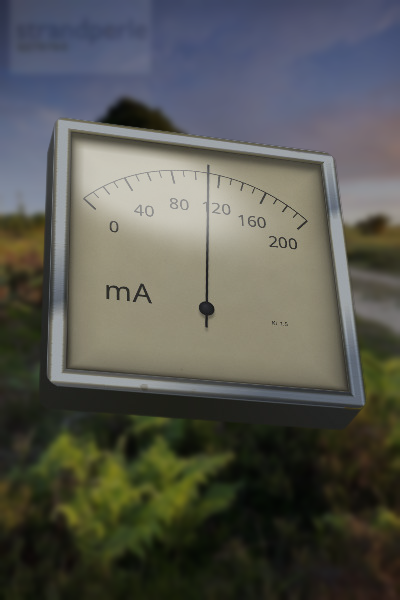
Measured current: 110
